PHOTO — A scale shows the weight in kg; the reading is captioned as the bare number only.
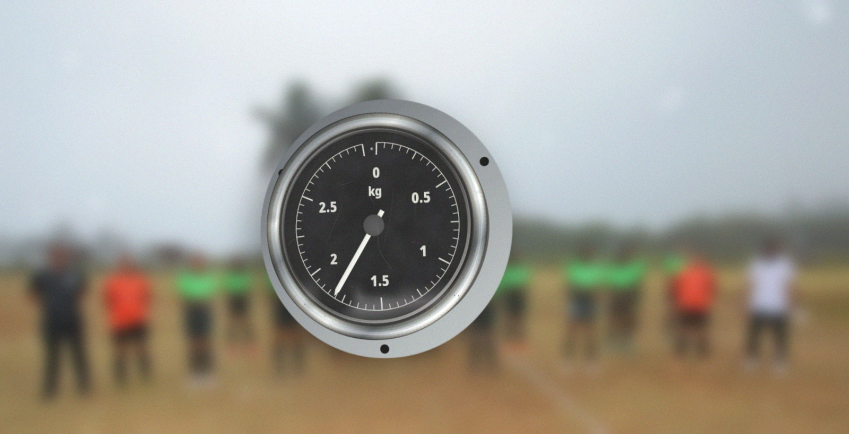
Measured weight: 1.8
